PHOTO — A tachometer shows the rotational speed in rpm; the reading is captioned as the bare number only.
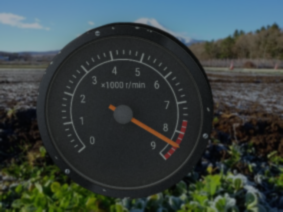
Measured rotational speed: 8400
